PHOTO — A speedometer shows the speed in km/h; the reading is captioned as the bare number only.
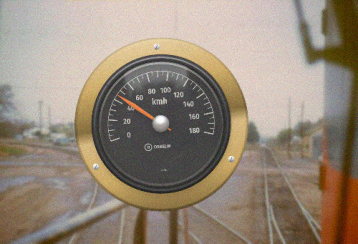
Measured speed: 45
